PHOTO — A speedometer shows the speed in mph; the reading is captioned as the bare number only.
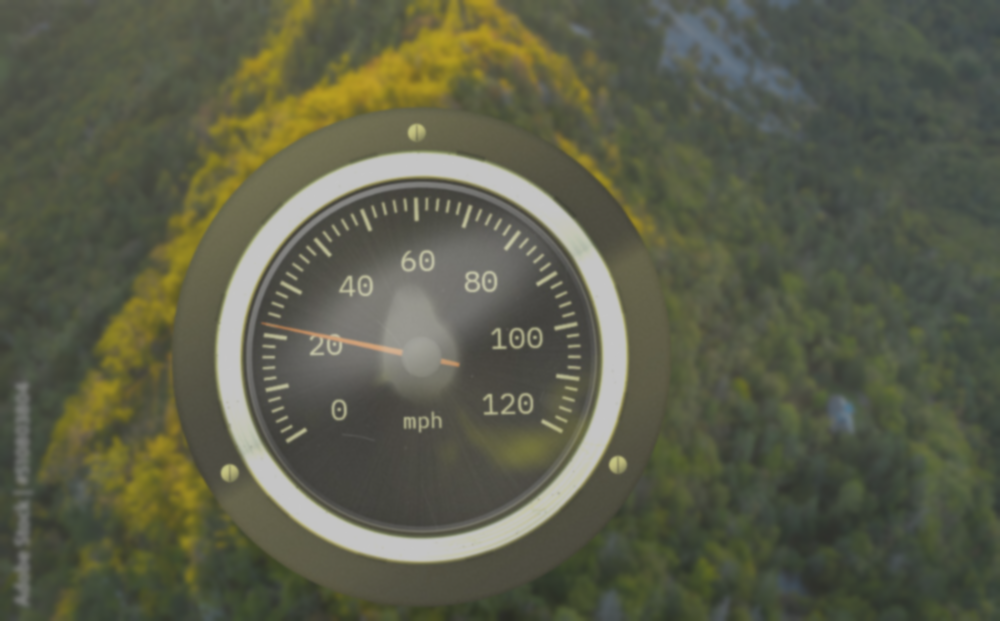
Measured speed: 22
